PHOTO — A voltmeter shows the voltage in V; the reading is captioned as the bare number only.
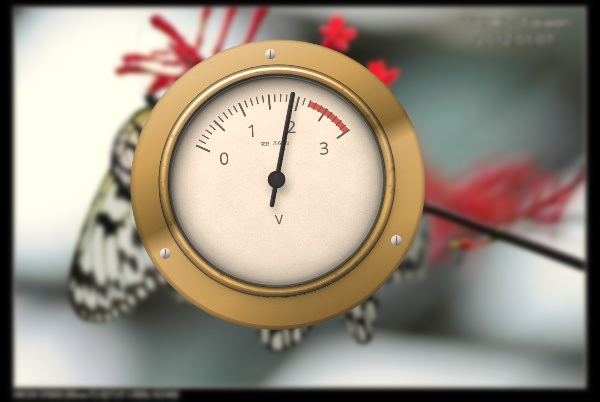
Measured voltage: 1.9
